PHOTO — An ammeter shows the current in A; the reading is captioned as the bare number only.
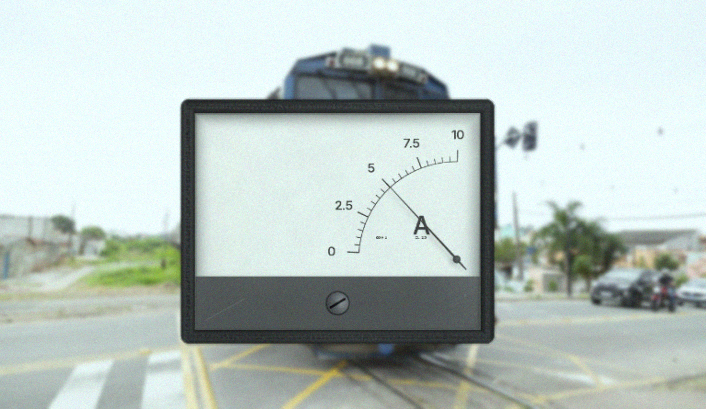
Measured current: 5
